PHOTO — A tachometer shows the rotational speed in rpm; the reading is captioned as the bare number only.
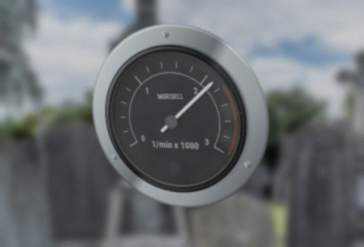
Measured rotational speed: 2100
